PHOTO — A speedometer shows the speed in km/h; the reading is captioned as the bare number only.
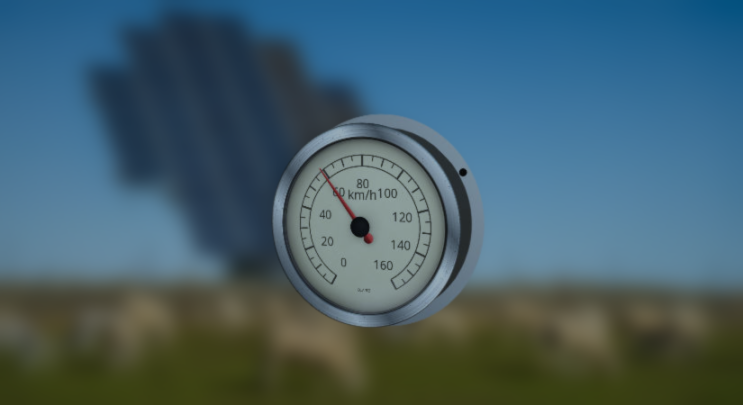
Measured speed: 60
